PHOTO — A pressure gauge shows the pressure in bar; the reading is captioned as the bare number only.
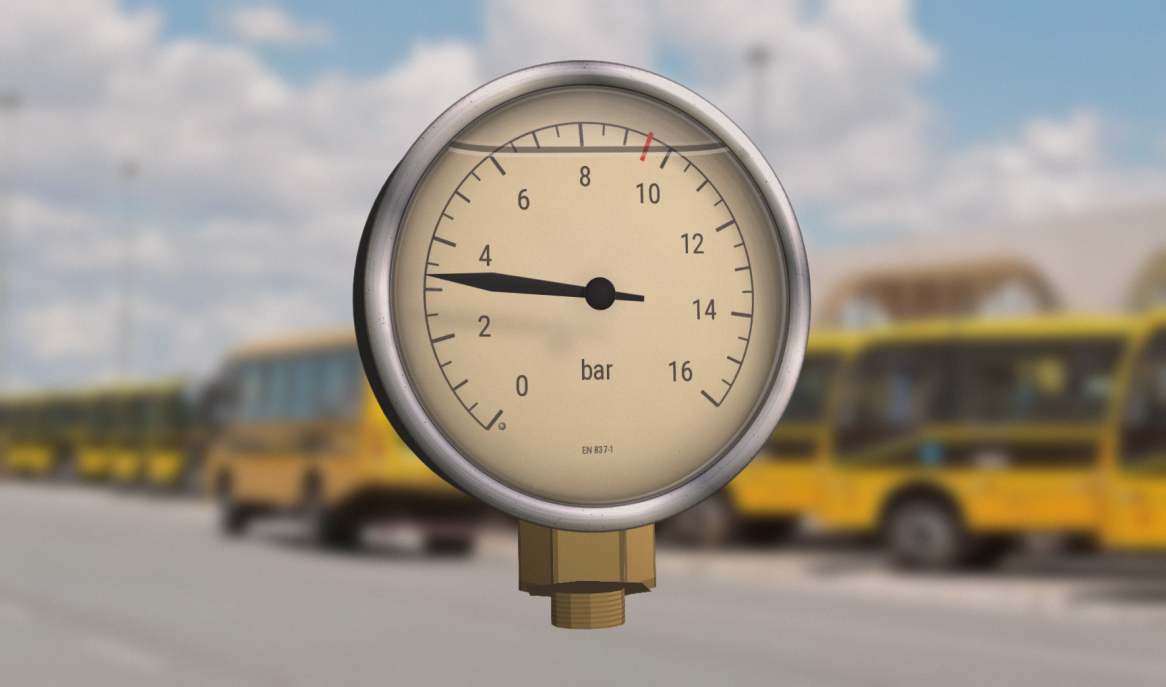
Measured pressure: 3.25
